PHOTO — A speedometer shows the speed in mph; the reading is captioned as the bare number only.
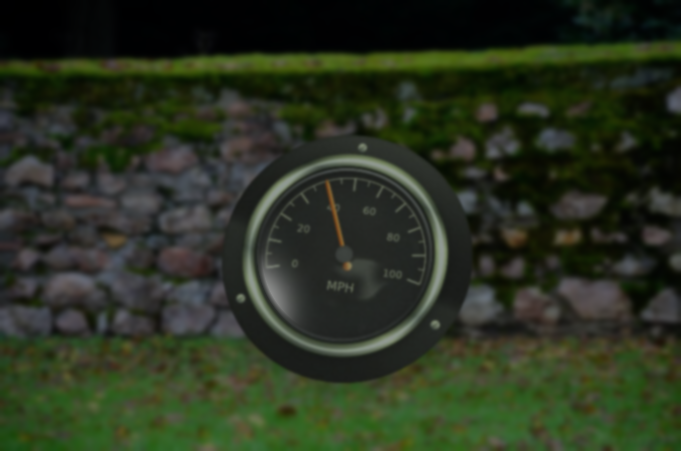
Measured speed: 40
